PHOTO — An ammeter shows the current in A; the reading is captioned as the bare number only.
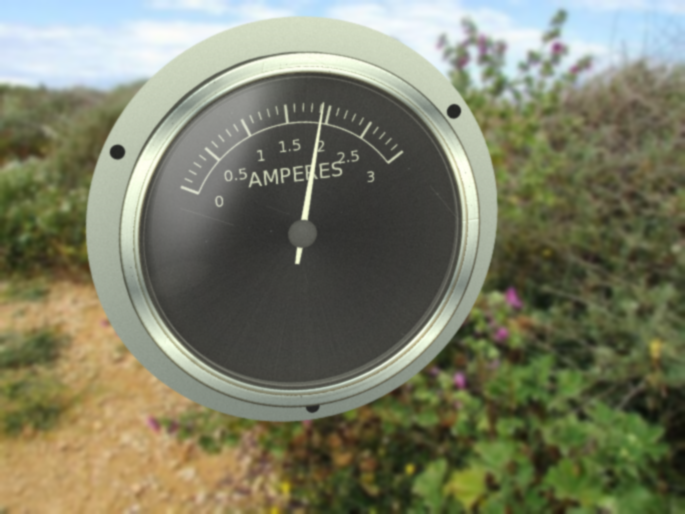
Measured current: 1.9
